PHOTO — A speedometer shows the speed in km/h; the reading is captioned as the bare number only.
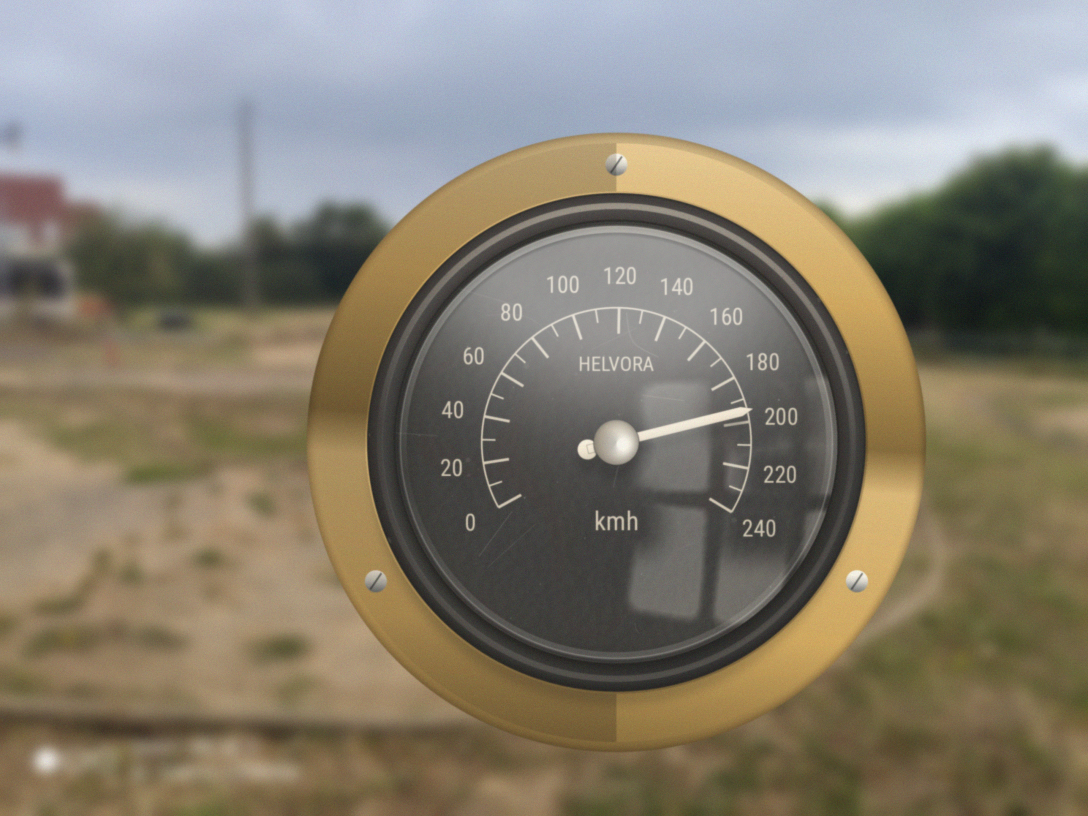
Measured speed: 195
